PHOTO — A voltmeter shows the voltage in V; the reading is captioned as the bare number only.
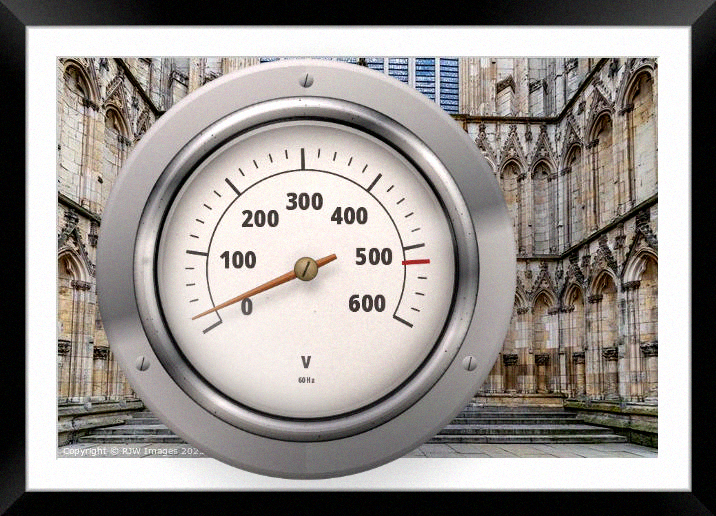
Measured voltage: 20
